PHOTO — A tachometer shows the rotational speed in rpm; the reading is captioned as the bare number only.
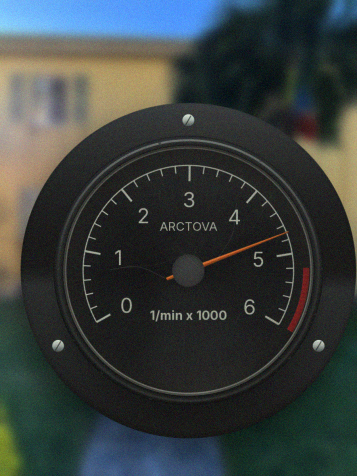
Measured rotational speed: 4700
